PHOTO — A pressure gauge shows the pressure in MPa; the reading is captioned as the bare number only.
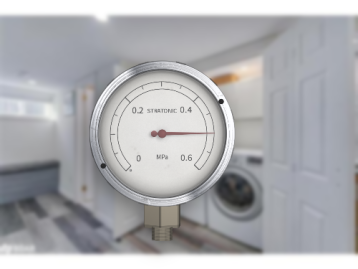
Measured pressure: 0.5
